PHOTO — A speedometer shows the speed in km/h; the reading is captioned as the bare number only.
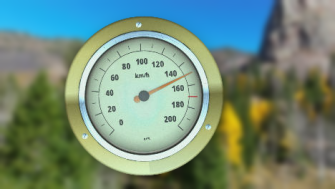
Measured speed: 150
